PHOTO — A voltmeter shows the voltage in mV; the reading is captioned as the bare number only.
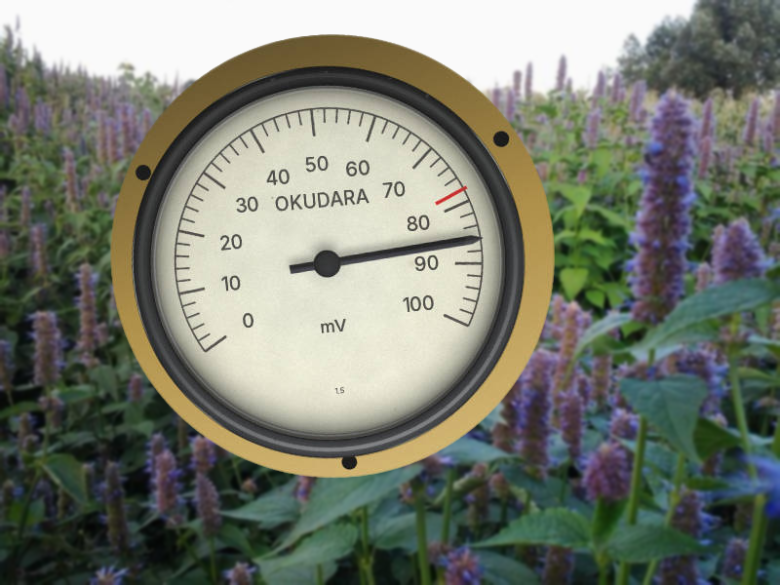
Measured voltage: 86
